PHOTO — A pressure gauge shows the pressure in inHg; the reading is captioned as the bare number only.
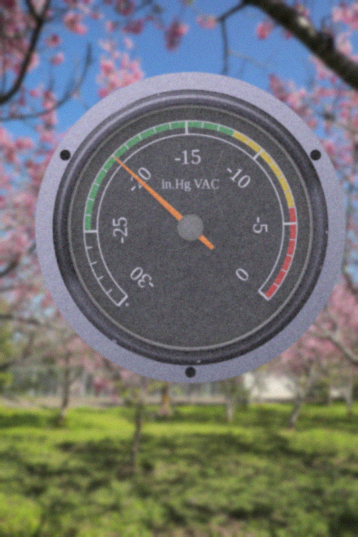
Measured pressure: -20
